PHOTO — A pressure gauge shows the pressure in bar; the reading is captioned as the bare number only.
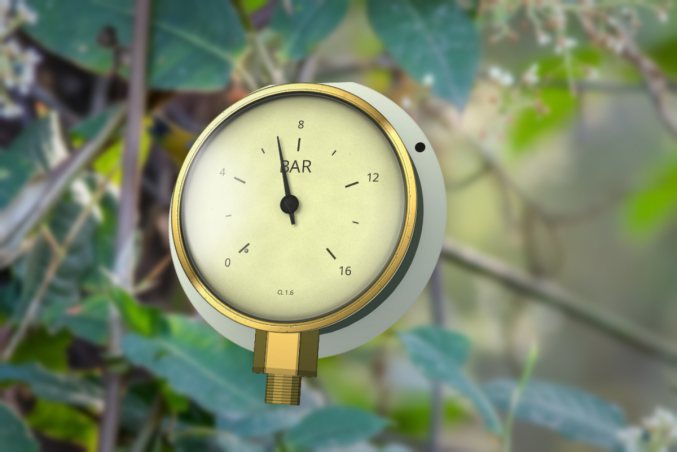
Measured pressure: 7
